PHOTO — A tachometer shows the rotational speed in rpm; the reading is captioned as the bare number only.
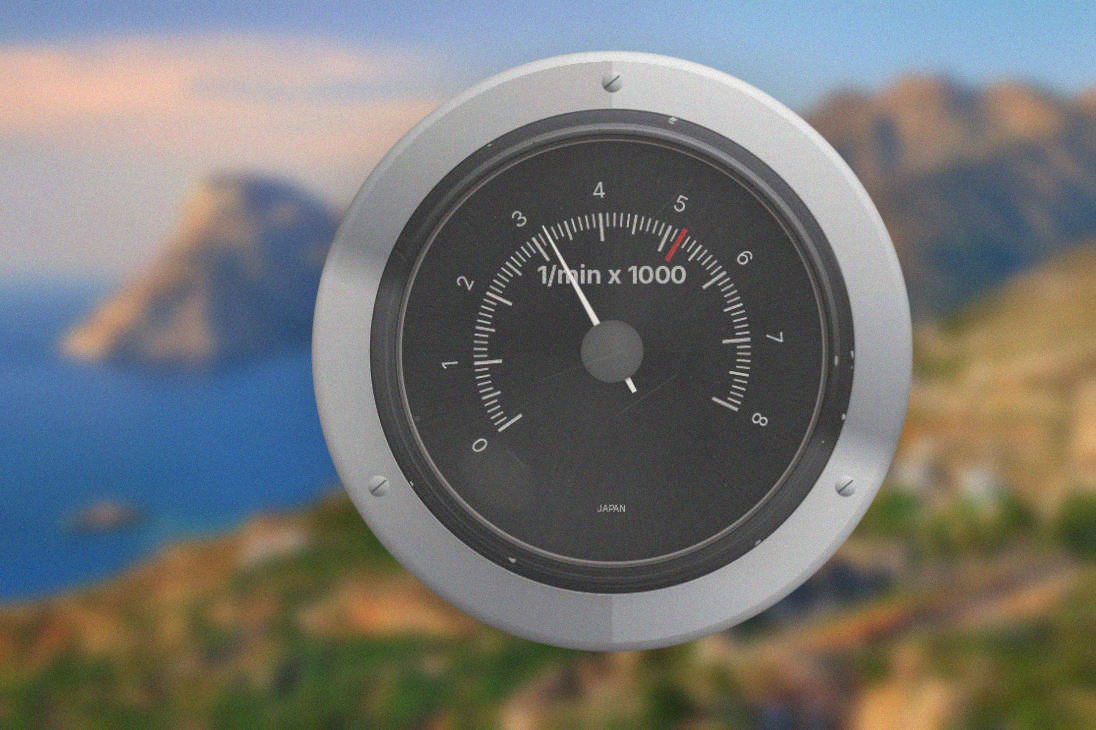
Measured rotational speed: 3200
